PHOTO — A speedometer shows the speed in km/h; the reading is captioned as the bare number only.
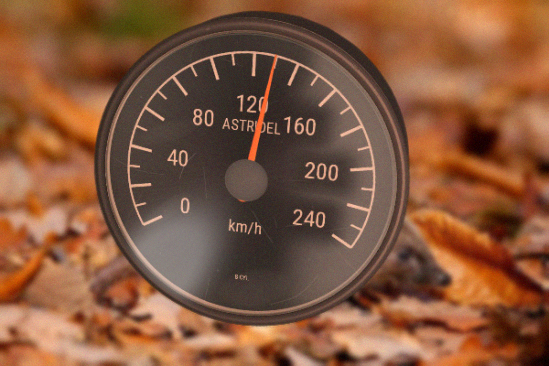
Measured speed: 130
